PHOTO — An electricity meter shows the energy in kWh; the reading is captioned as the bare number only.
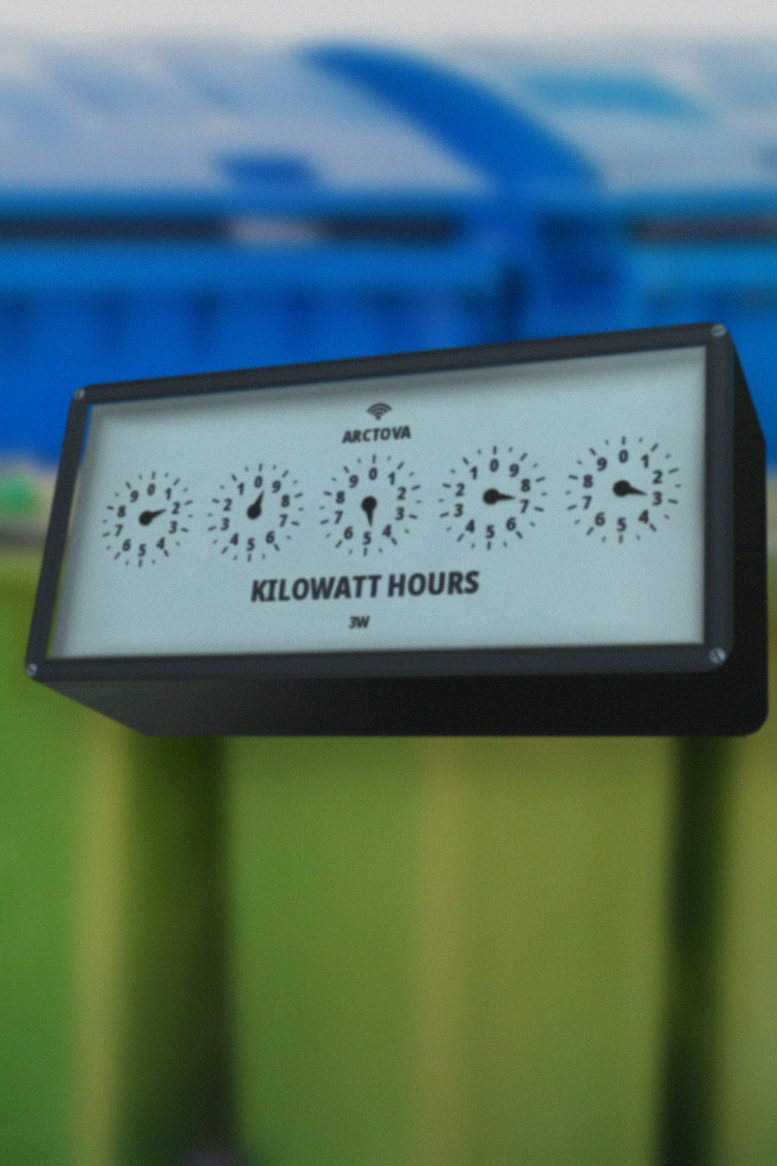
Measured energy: 19473
